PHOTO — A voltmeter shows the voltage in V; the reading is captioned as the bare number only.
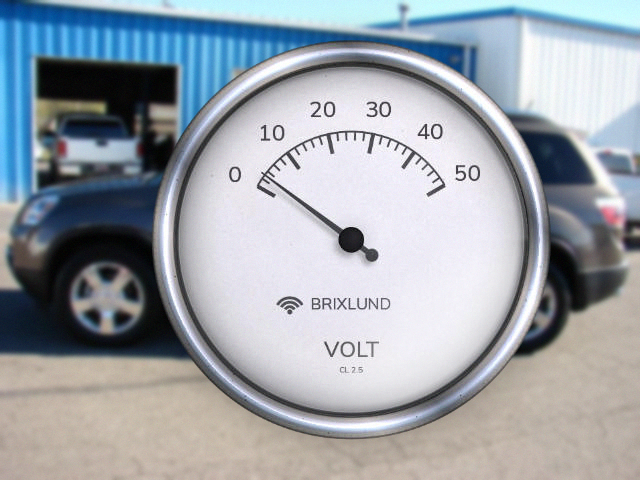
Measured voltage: 3
